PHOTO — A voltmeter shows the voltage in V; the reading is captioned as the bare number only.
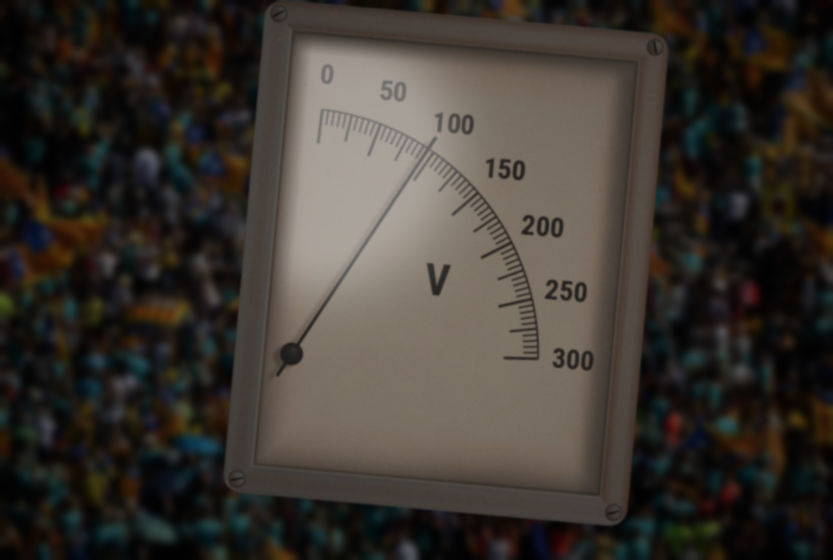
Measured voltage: 95
